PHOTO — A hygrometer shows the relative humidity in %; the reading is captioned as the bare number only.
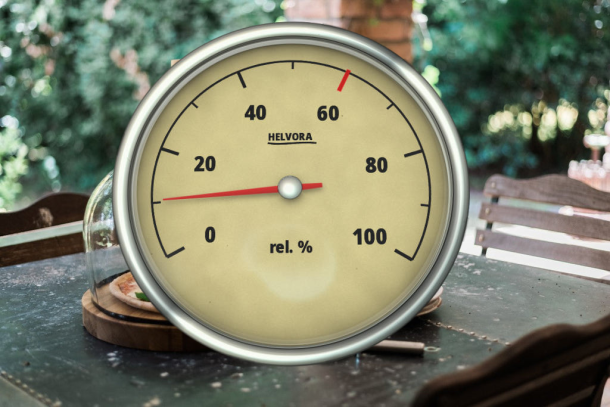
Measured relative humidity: 10
